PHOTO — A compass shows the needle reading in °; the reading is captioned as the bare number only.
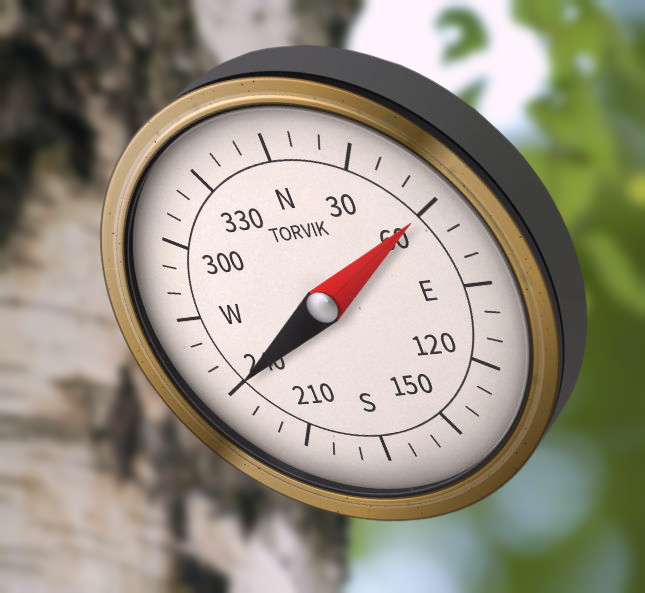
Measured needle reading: 60
